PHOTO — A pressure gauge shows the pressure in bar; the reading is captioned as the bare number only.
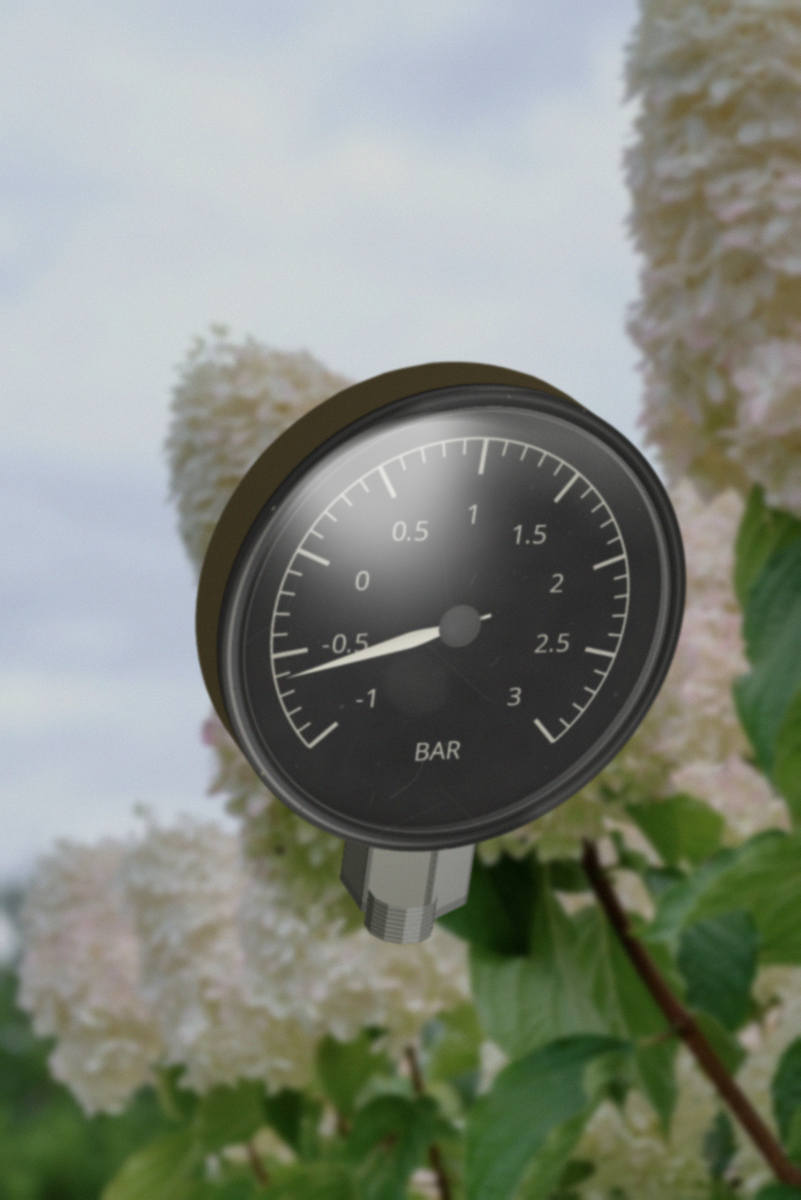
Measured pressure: -0.6
